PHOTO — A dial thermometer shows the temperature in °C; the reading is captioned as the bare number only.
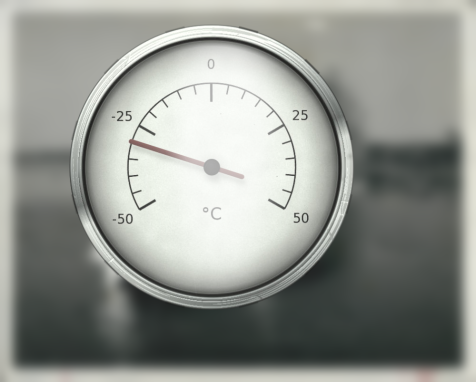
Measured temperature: -30
